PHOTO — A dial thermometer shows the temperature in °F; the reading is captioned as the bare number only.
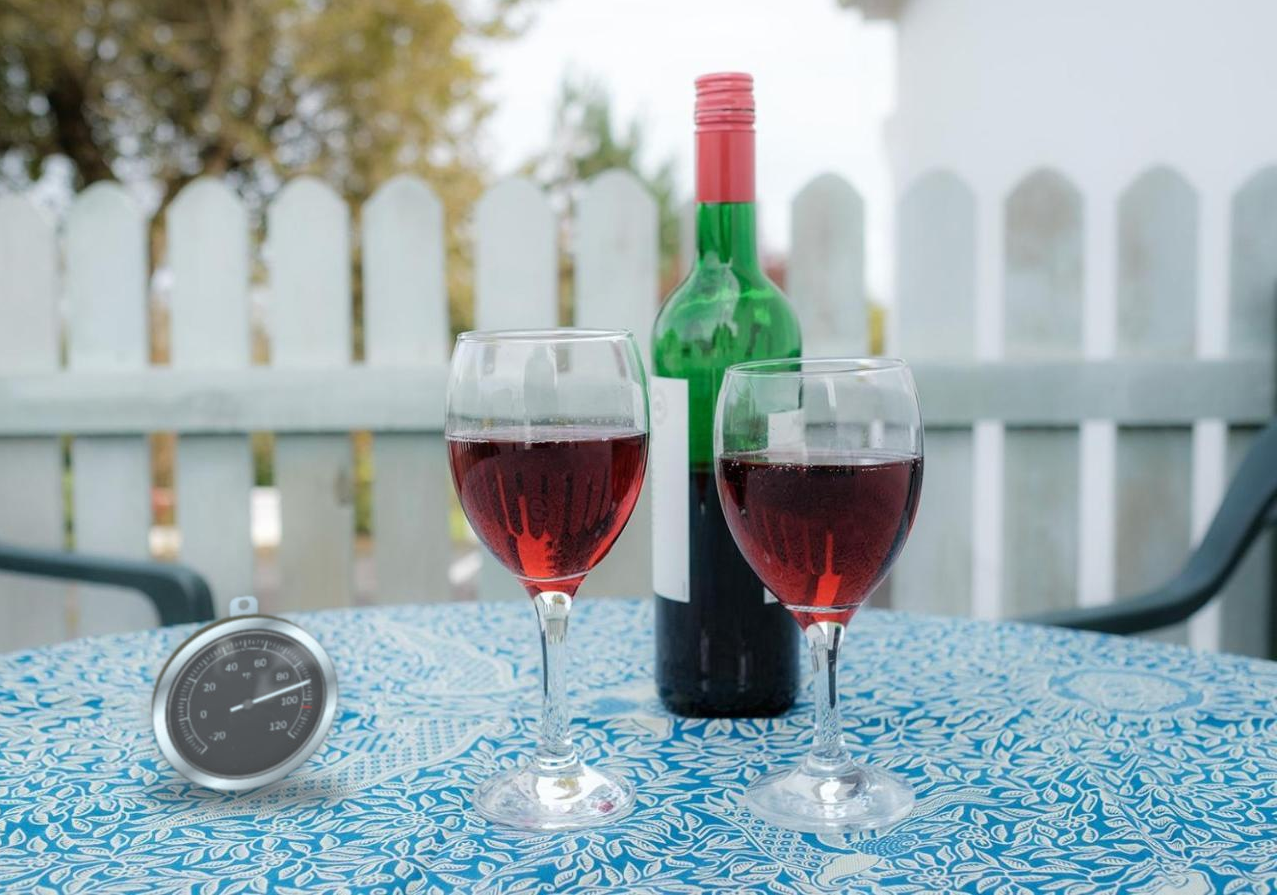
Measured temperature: 90
